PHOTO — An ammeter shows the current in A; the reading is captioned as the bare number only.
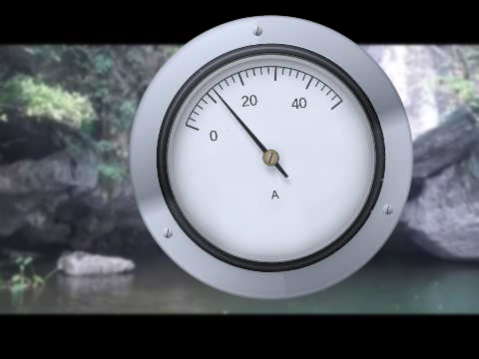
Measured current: 12
